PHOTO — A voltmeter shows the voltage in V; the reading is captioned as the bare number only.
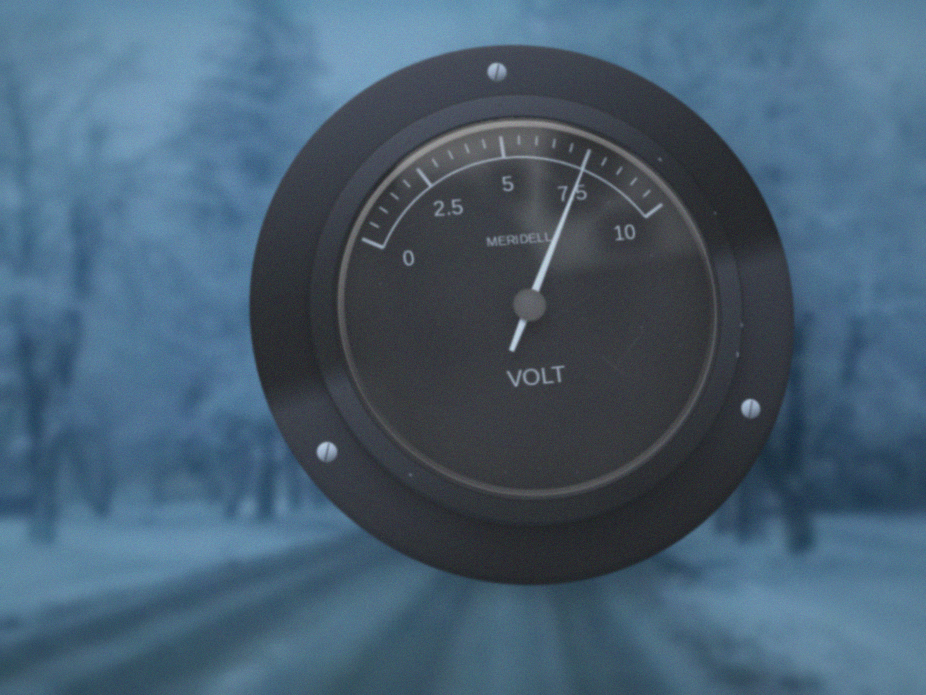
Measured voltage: 7.5
